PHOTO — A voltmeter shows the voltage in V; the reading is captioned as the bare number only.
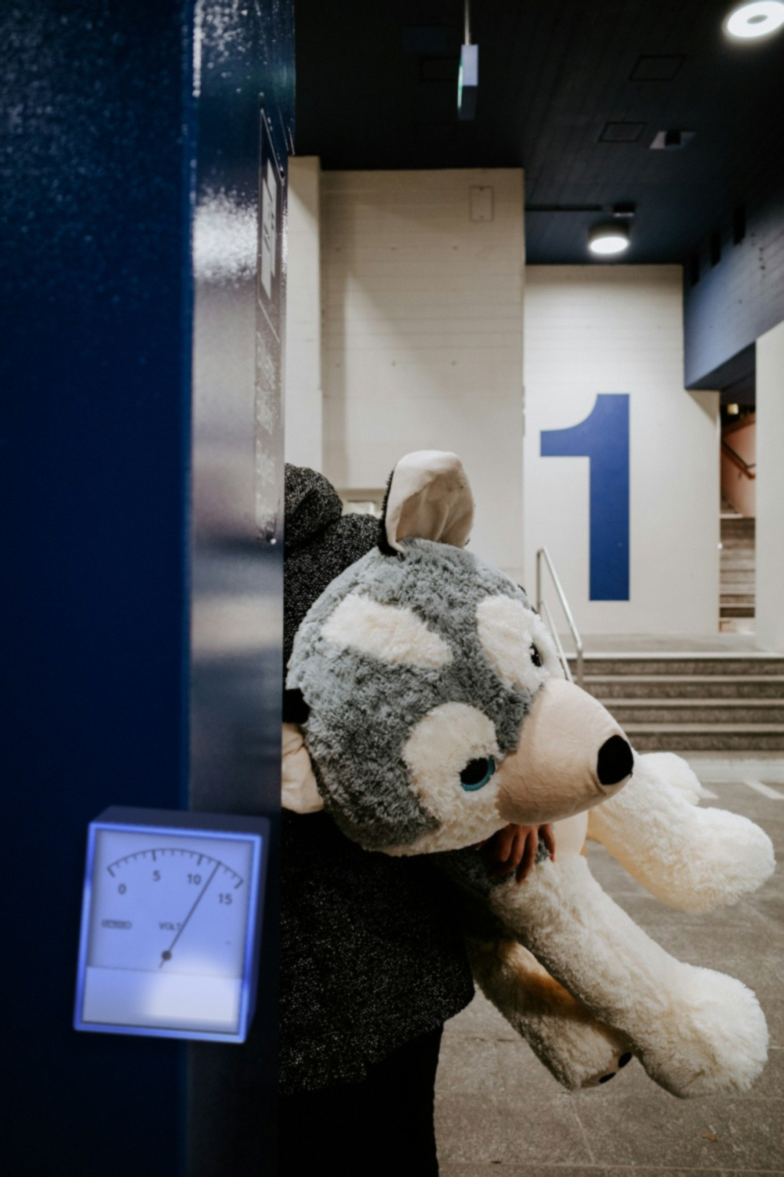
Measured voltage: 12
